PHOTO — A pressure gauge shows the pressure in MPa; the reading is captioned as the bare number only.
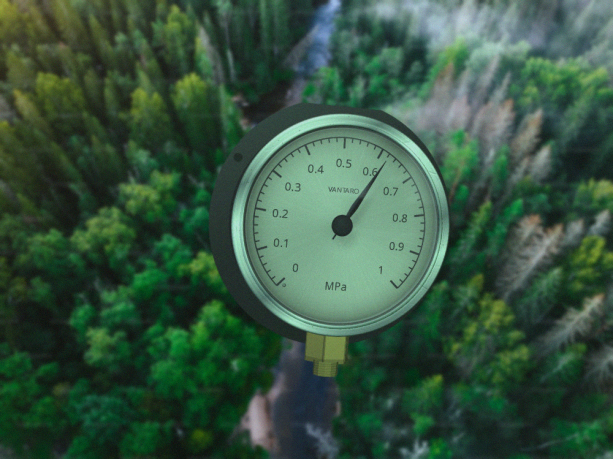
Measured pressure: 0.62
